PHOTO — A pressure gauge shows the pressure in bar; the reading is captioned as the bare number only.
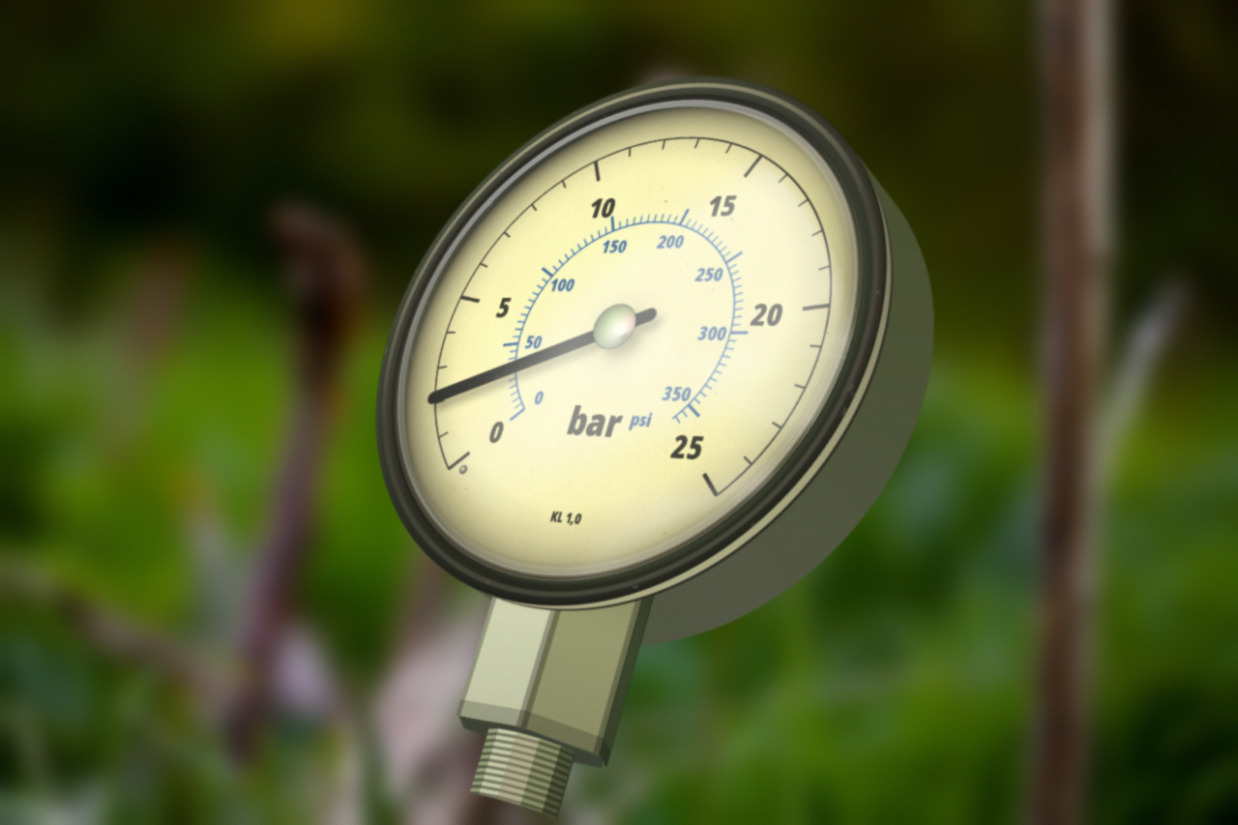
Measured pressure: 2
